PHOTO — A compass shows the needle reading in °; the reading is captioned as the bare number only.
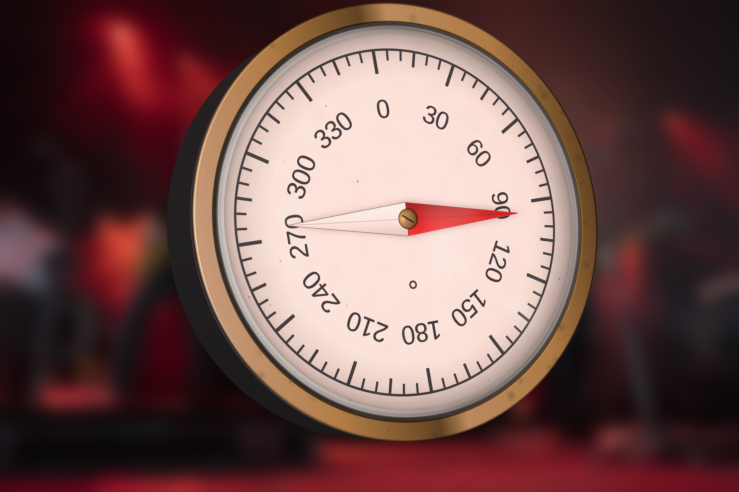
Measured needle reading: 95
